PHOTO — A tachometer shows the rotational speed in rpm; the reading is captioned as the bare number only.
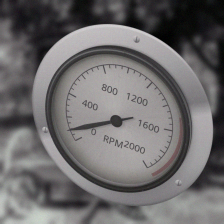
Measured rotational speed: 100
